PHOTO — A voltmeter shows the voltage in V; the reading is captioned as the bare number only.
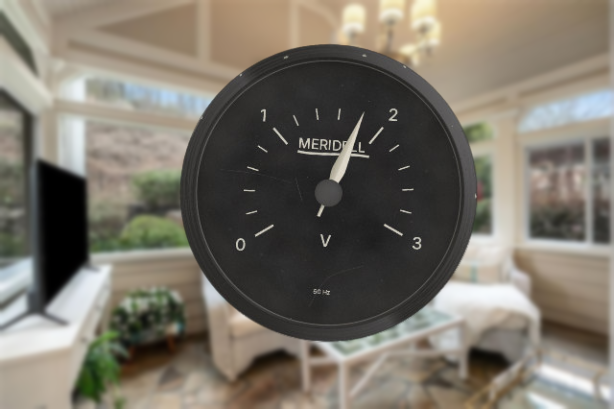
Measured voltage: 1.8
